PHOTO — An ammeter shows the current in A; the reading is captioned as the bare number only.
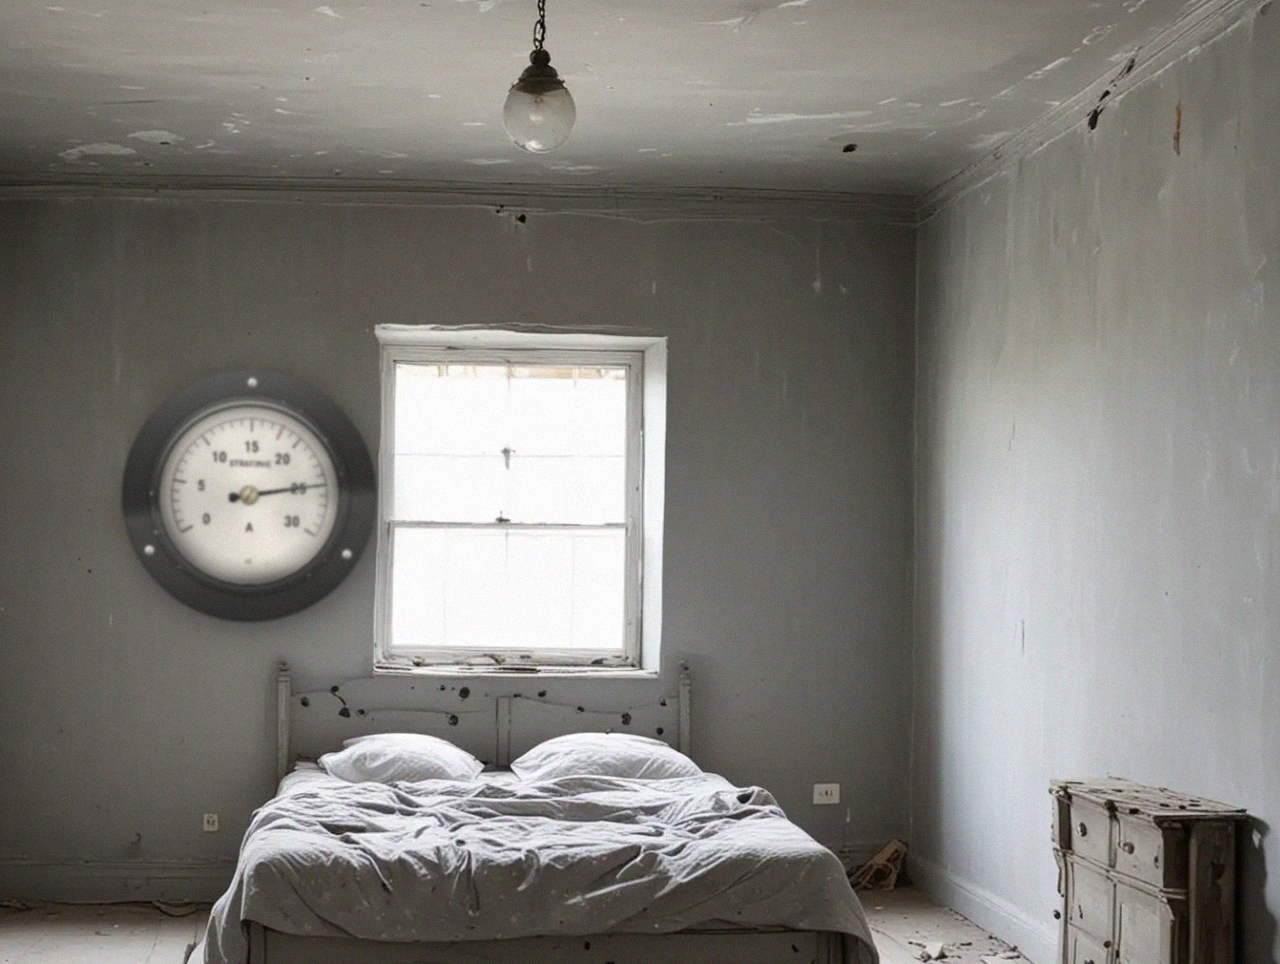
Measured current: 25
